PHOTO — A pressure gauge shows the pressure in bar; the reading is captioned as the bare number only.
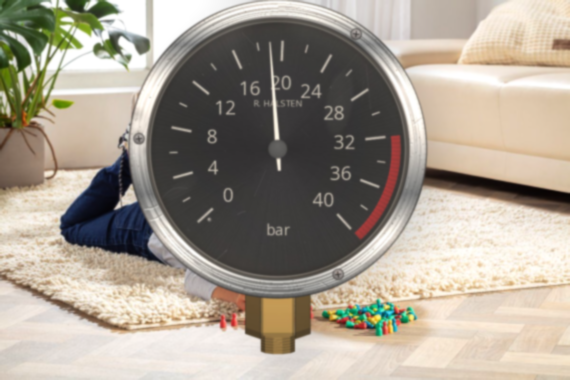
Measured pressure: 19
